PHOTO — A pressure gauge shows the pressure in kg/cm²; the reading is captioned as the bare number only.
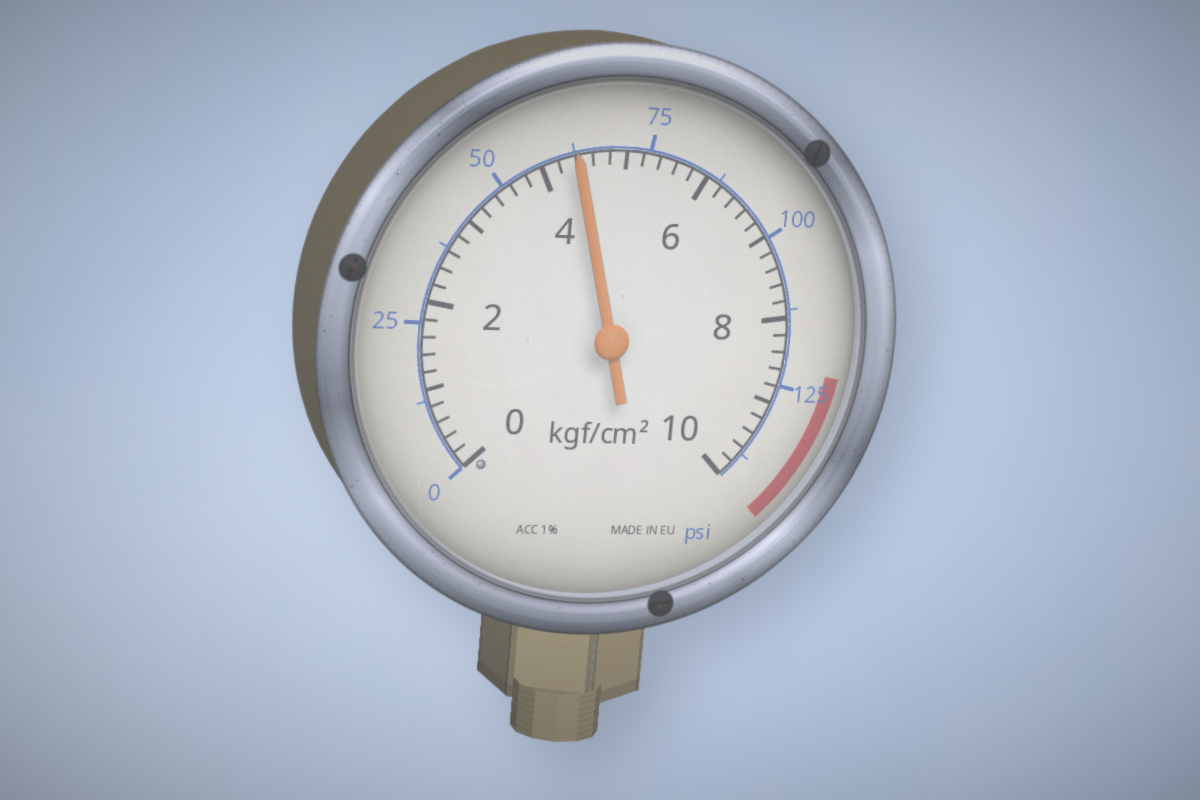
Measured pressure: 4.4
